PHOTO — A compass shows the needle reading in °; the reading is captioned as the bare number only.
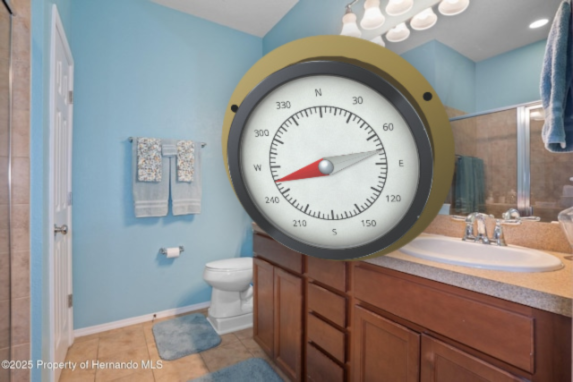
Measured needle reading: 255
